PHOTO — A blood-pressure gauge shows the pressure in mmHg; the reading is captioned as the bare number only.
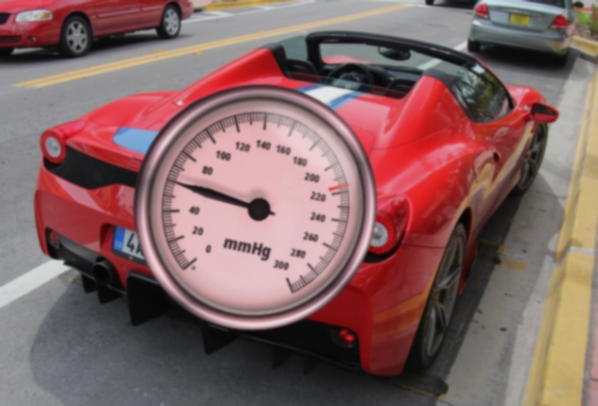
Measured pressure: 60
